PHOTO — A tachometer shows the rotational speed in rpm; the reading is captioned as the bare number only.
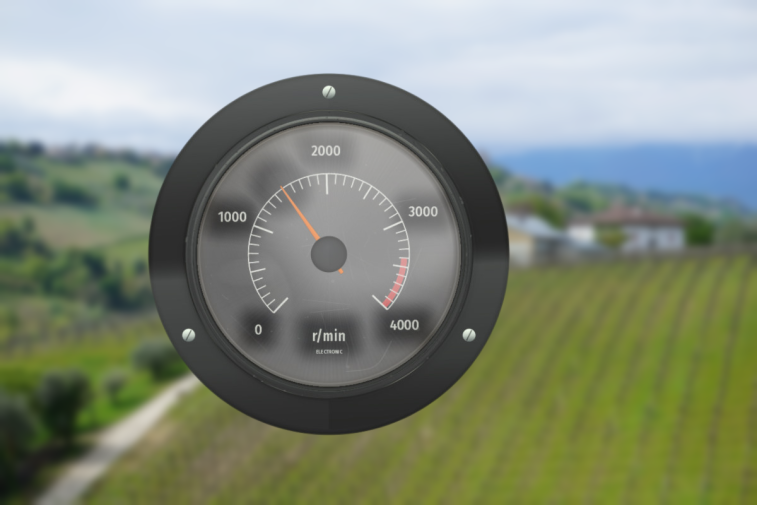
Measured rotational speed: 1500
